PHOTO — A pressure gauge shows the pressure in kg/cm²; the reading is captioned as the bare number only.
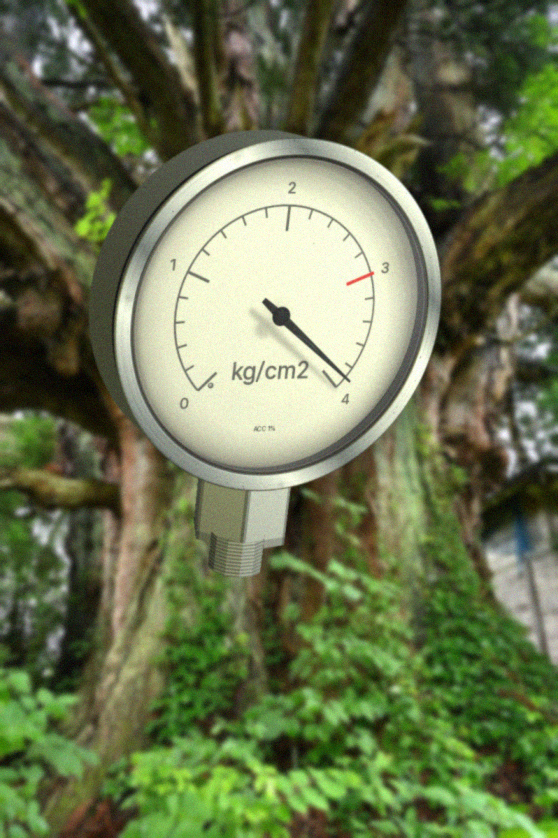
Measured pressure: 3.9
